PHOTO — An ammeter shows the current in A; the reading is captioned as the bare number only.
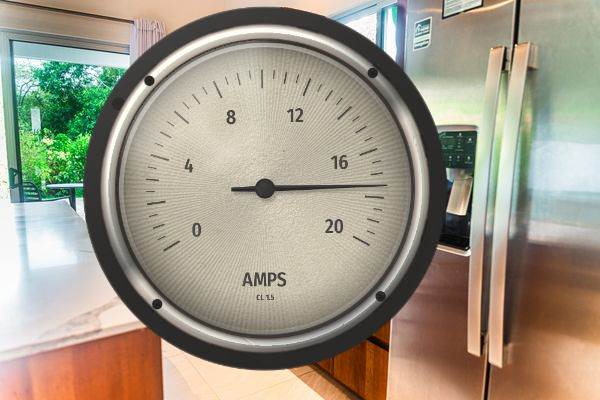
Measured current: 17.5
